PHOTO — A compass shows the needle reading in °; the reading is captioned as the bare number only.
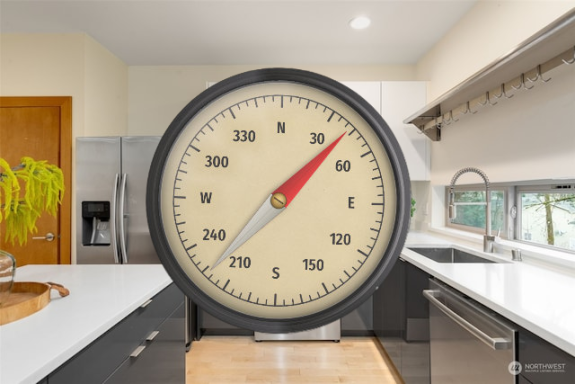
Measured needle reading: 42.5
